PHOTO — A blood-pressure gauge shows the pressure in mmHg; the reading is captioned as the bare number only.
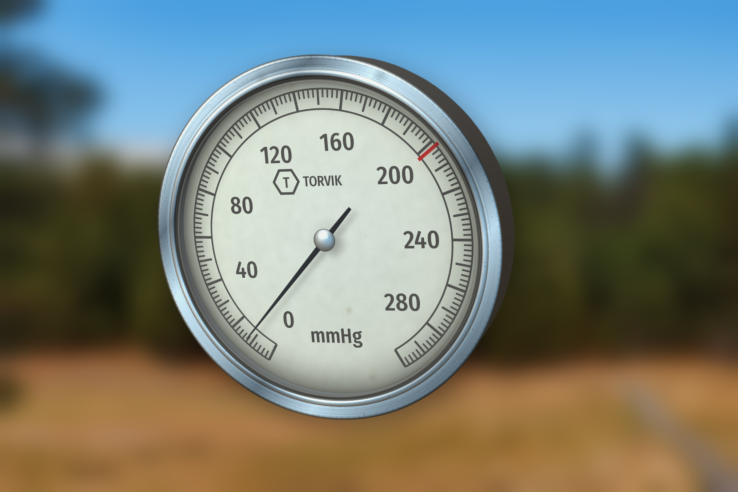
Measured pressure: 12
